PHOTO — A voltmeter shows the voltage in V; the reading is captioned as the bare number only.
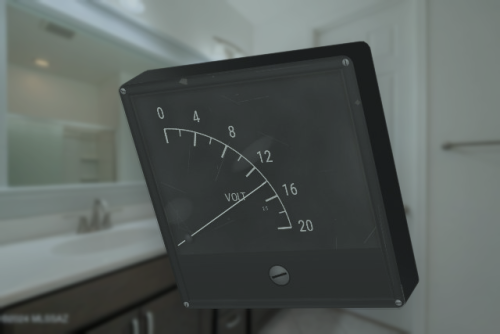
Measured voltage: 14
